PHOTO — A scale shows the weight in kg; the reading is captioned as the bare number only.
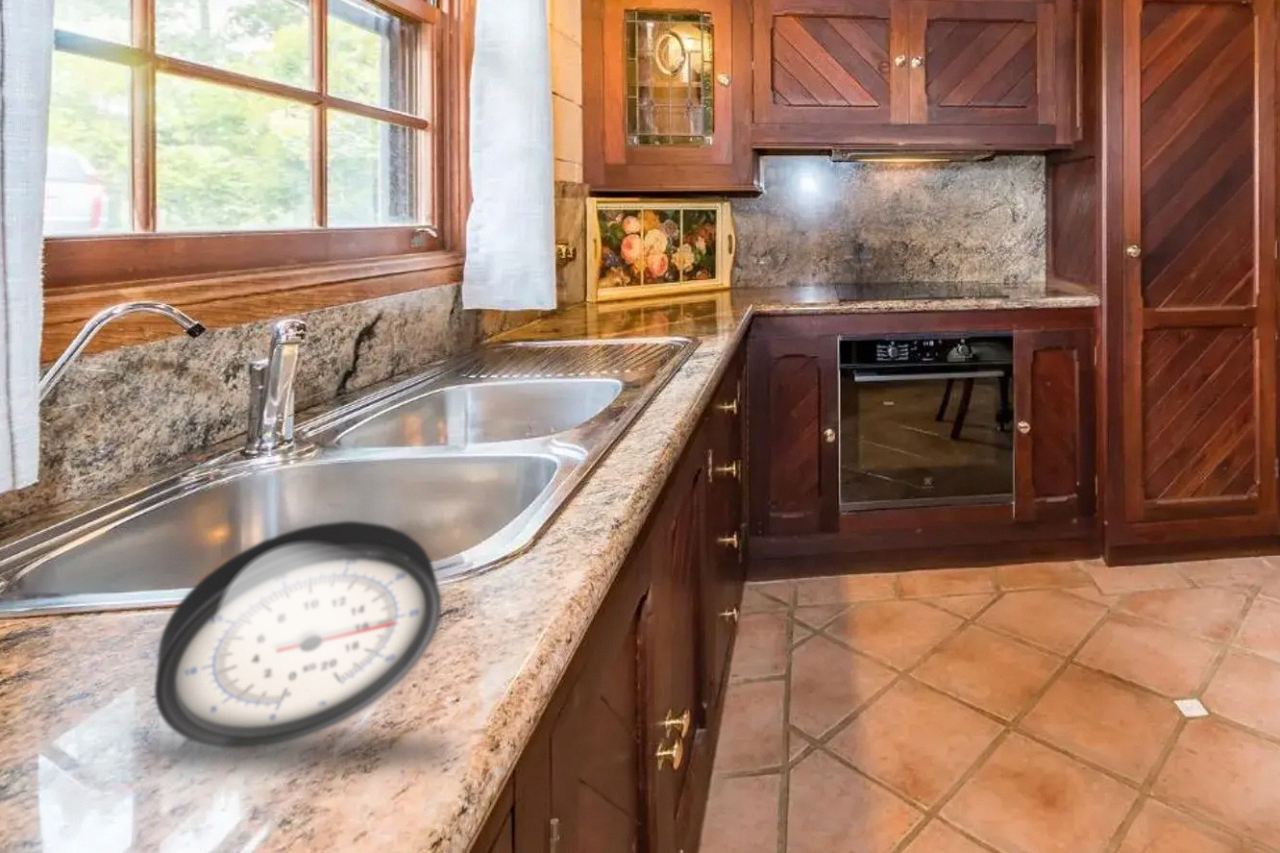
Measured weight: 16
